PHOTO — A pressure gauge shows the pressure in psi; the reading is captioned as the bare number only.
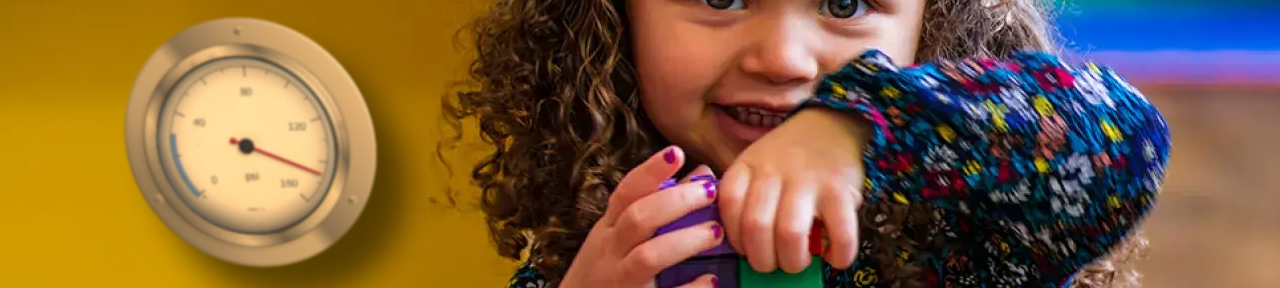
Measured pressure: 145
